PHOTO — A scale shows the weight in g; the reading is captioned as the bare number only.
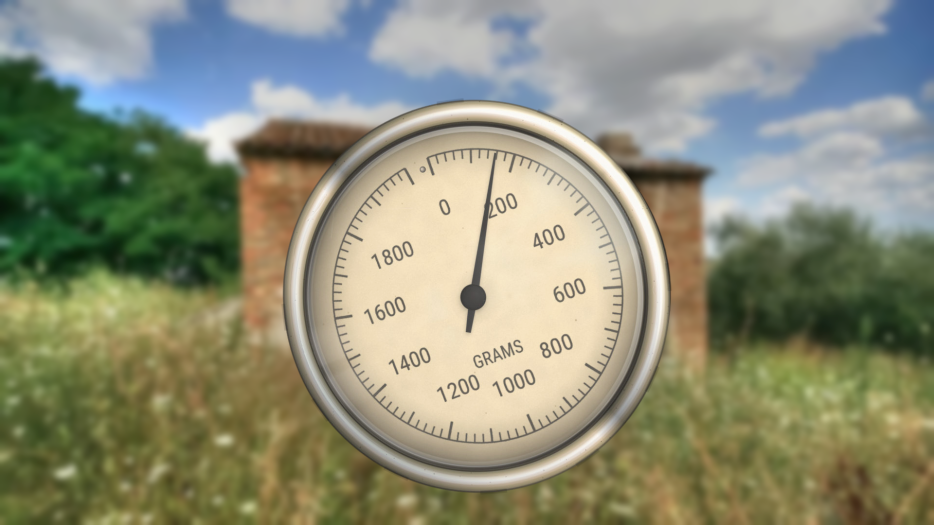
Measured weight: 160
